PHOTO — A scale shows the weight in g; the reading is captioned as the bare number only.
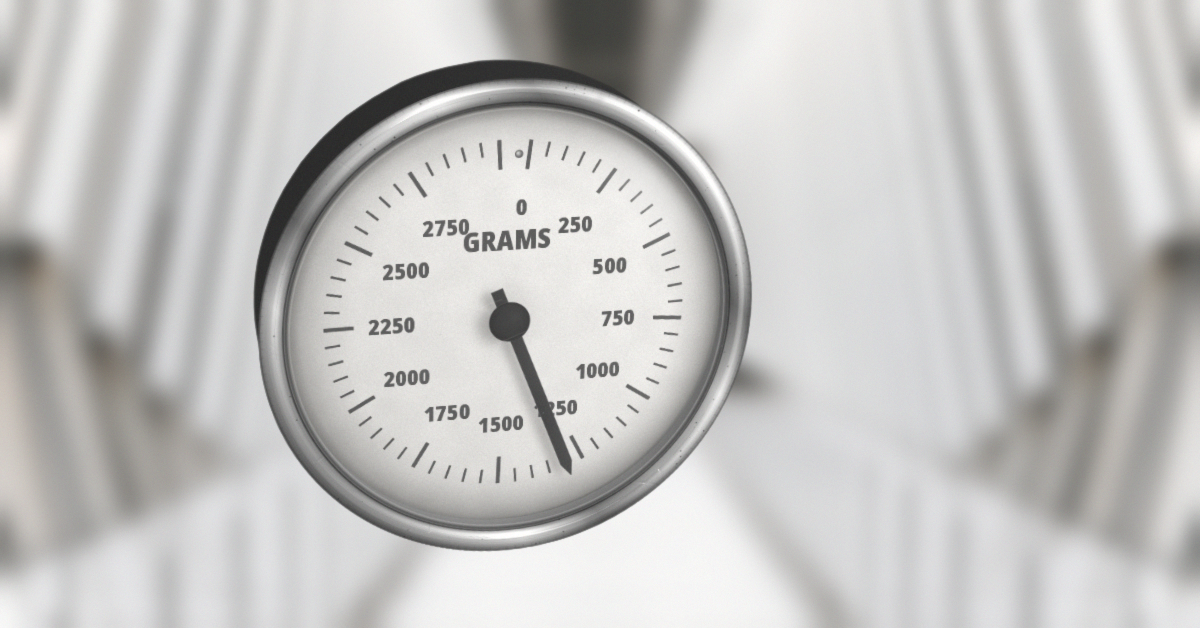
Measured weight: 1300
